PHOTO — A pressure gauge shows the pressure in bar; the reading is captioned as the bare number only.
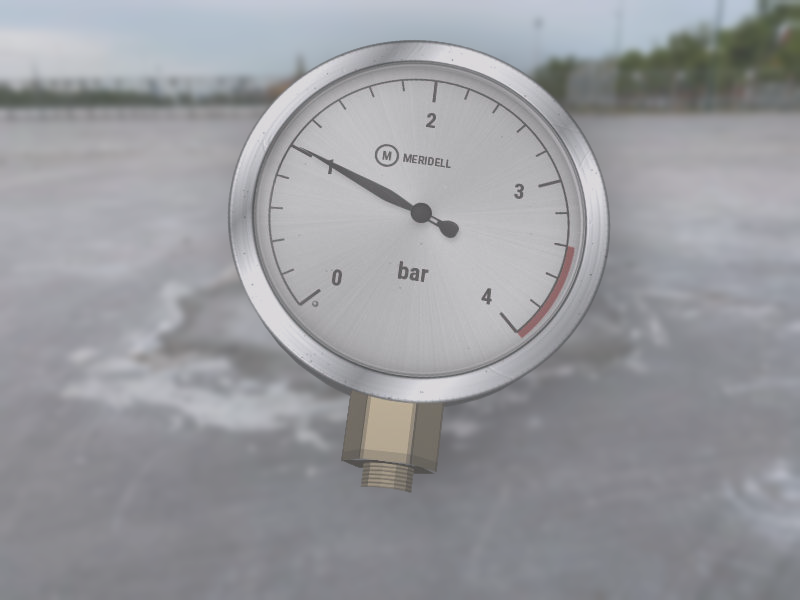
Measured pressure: 1
